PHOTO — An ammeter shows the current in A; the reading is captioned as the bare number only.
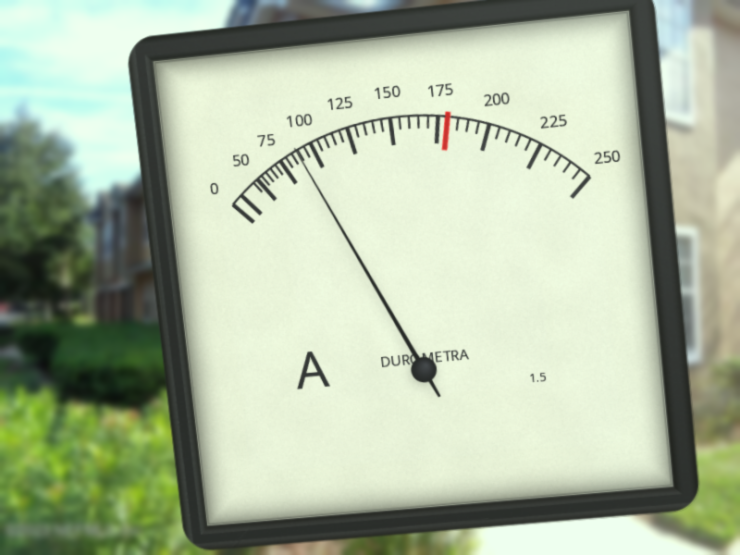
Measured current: 90
